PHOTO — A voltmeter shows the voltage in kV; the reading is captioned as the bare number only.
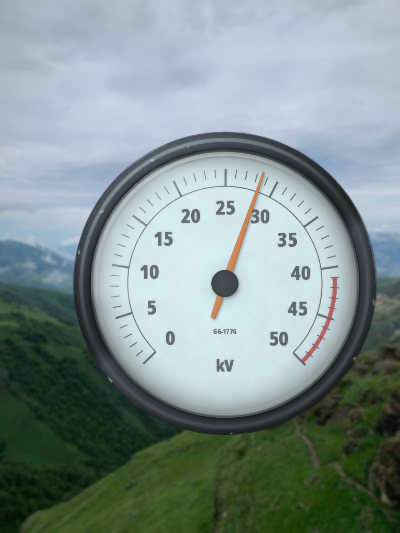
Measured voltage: 28.5
